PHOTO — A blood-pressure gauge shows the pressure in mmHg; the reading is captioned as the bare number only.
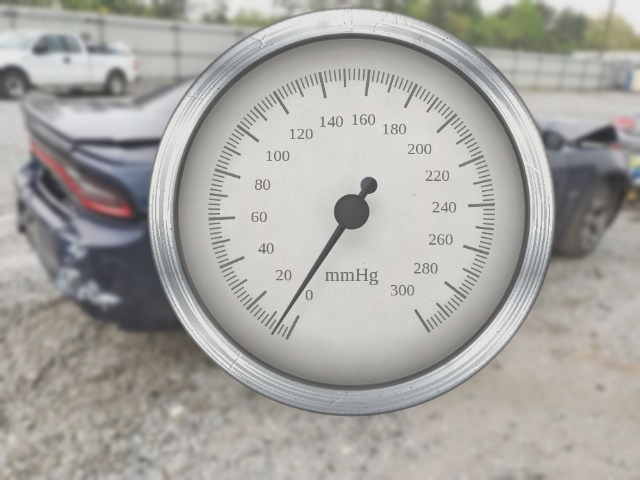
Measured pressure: 6
